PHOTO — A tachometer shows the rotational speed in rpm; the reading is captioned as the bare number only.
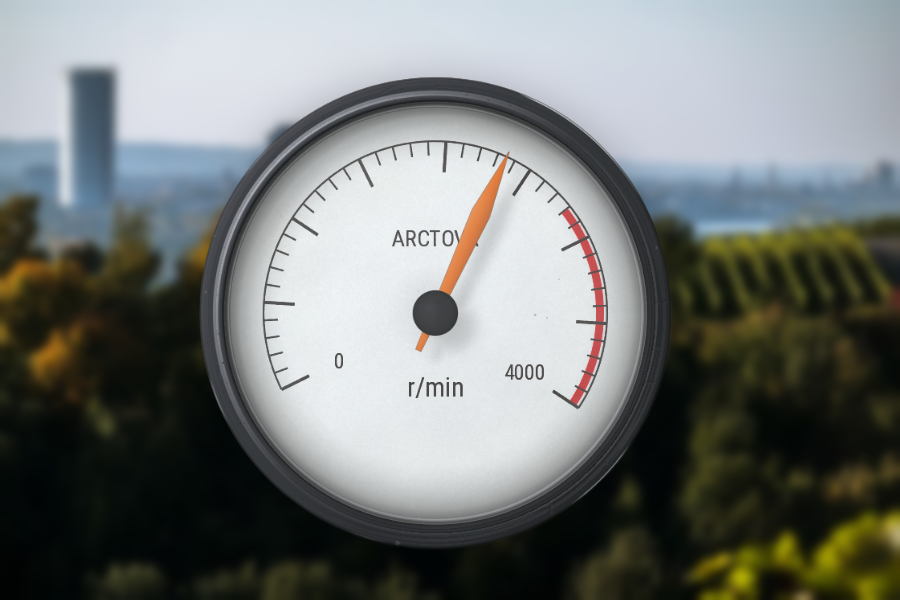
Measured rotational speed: 2350
